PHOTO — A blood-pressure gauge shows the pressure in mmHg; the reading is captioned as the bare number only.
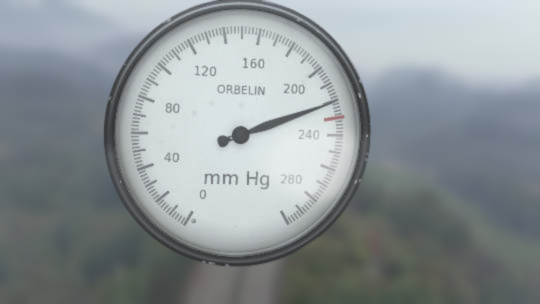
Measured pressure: 220
